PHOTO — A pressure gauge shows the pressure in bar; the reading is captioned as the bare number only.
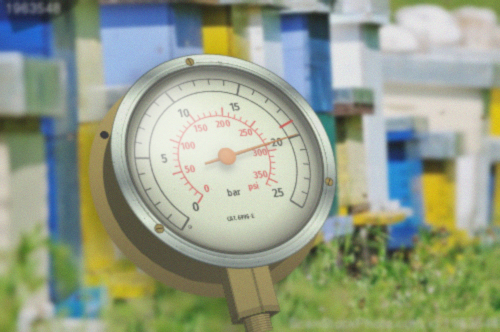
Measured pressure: 20
